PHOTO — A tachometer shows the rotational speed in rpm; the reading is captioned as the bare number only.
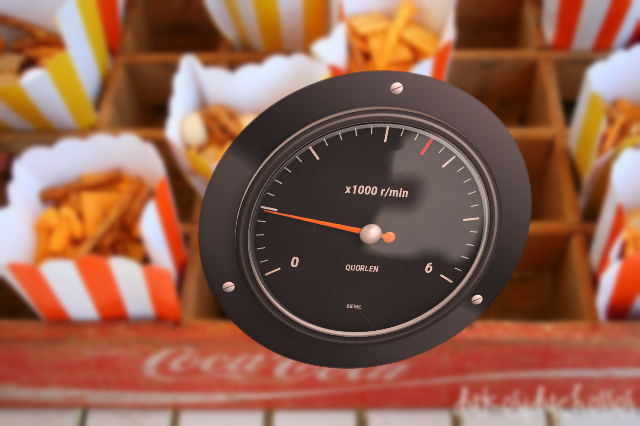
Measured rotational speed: 1000
